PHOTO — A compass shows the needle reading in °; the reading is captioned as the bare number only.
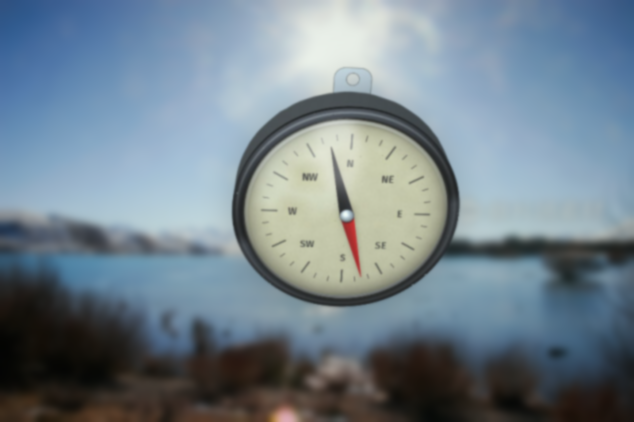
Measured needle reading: 165
